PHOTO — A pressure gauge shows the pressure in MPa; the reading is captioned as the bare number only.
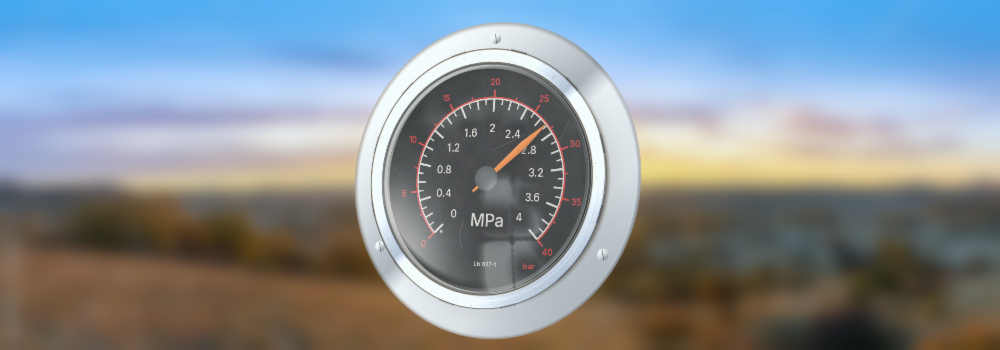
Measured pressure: 2.7
